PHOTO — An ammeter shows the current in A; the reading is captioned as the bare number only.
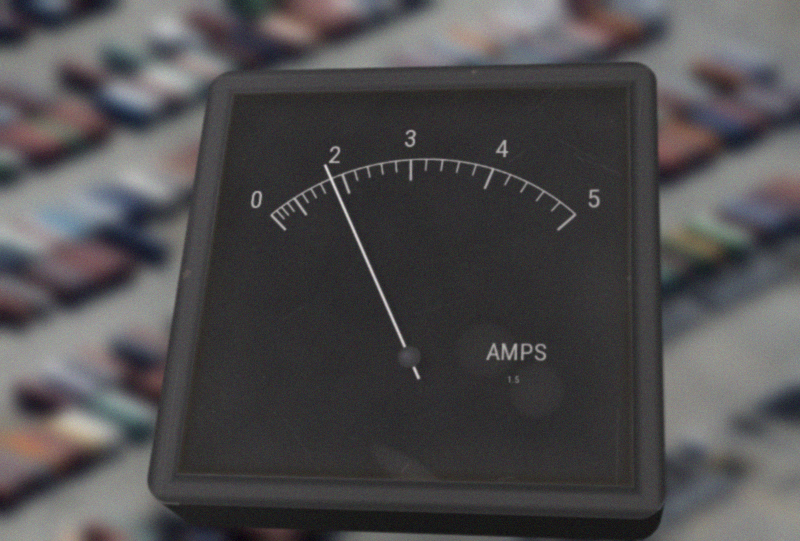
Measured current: 1.8
